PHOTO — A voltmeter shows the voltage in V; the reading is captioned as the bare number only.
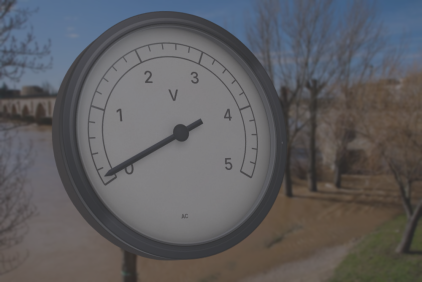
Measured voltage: 0.1
